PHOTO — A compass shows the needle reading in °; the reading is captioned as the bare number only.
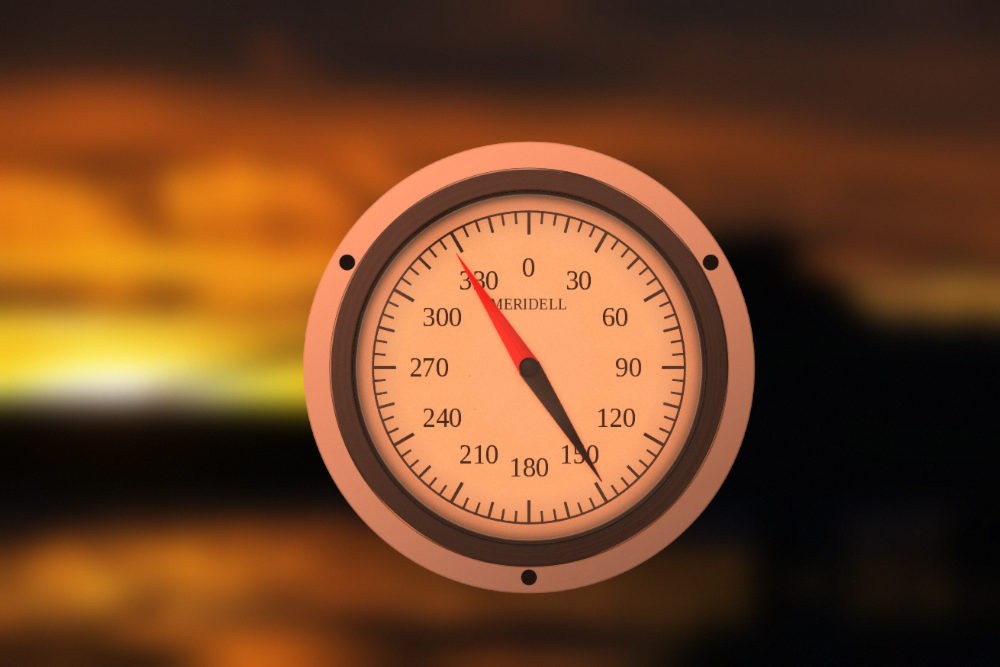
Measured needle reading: 327.5
